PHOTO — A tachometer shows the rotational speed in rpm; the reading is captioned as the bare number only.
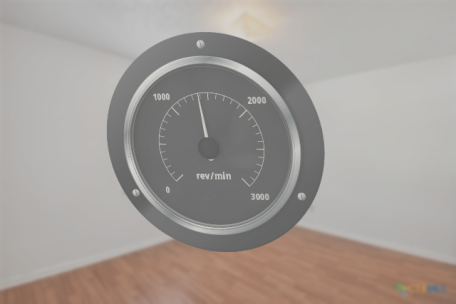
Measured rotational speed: 1400
